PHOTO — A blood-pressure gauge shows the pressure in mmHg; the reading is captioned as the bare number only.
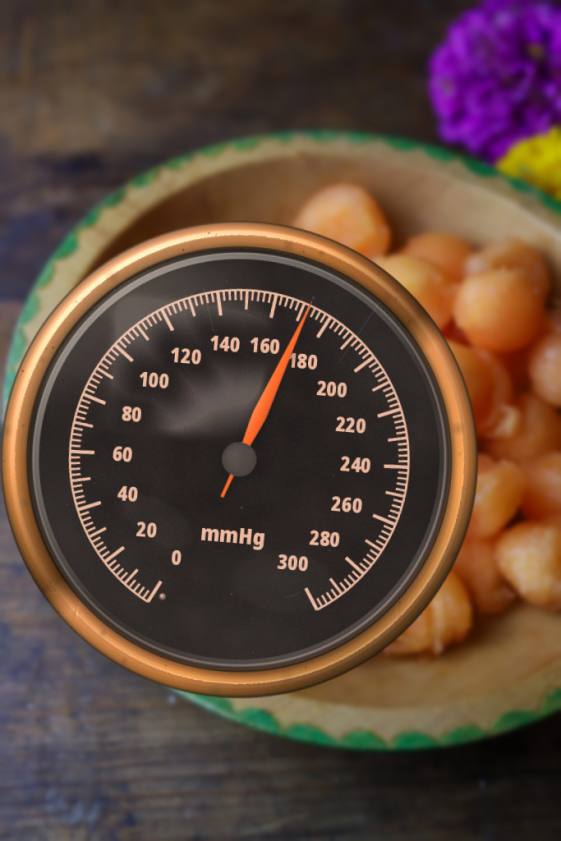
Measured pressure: 172
